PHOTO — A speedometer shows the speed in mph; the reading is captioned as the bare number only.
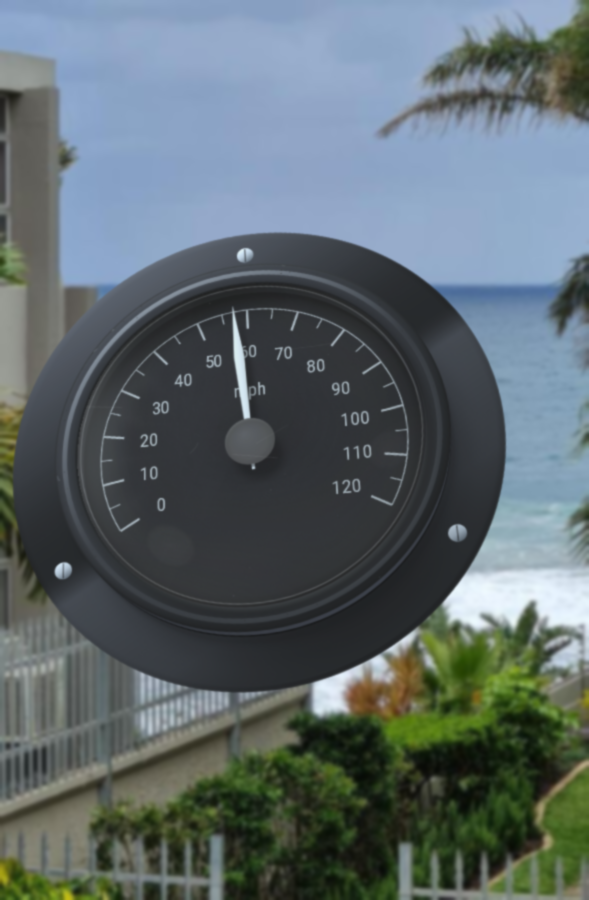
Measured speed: 57.5
